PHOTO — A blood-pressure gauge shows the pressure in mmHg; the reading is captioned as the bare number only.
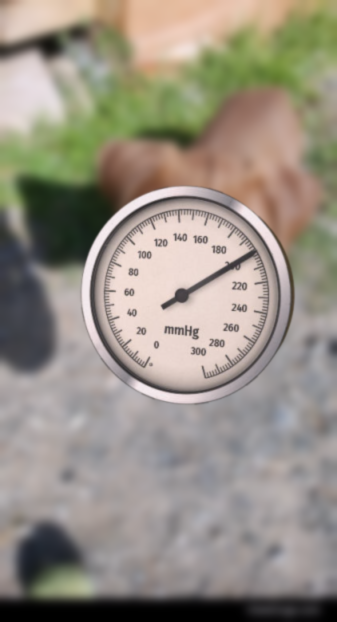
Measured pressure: 200
